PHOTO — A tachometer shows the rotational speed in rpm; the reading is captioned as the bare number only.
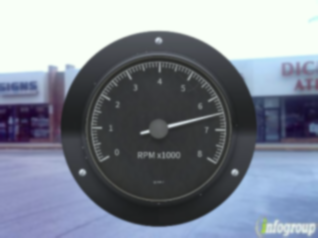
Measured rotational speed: 6500
